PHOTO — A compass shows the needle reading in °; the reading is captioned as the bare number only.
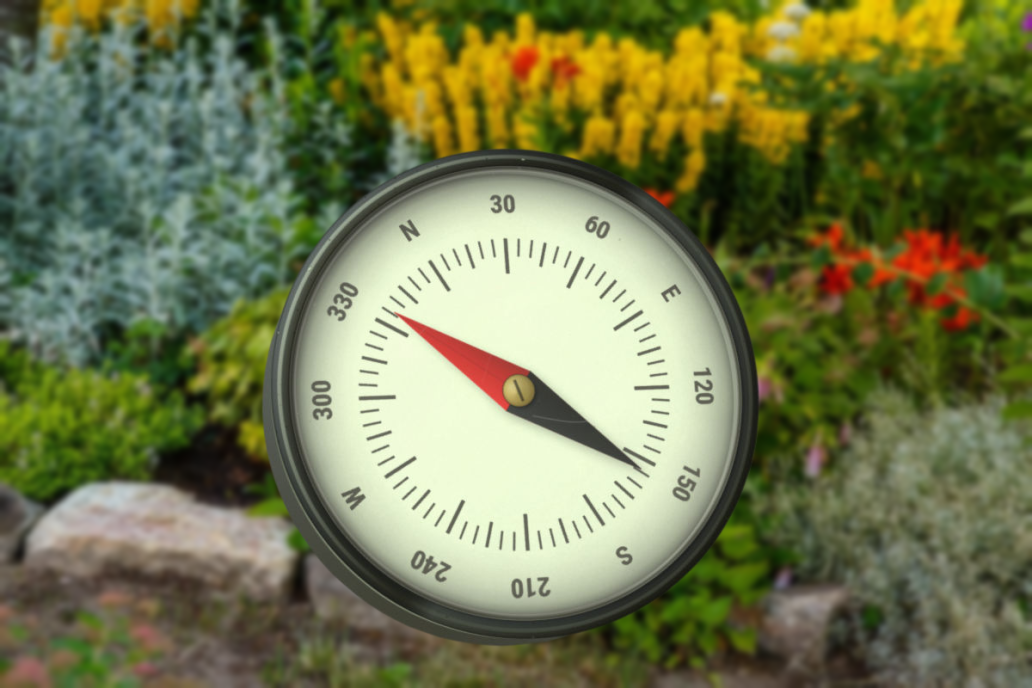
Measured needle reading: 335
